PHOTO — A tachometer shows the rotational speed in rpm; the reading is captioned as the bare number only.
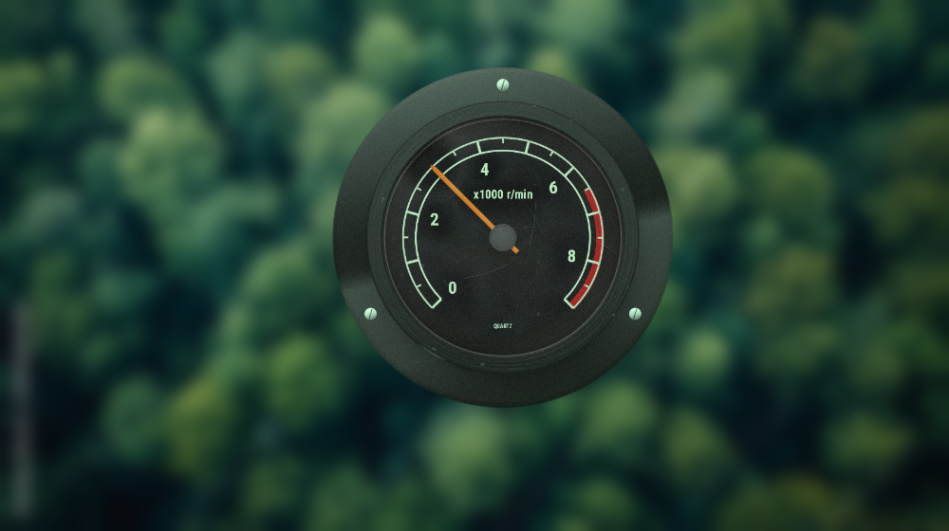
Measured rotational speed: 3000
